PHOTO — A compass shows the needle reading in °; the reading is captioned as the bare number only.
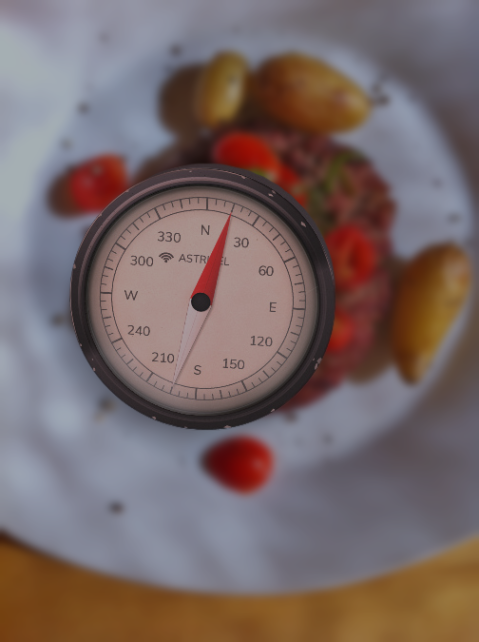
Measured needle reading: 15
